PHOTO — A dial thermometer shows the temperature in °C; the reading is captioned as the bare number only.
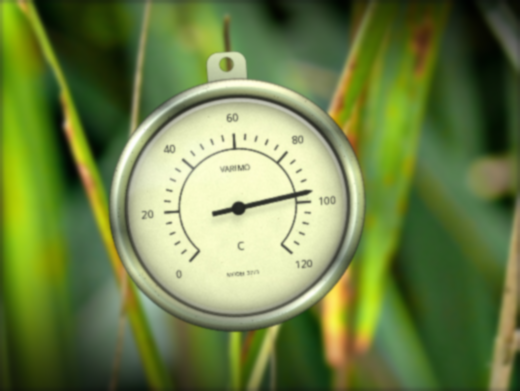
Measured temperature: 96
